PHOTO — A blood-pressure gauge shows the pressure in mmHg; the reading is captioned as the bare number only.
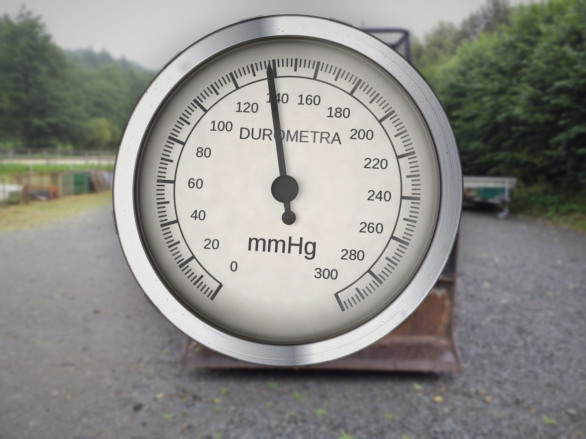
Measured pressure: 138
